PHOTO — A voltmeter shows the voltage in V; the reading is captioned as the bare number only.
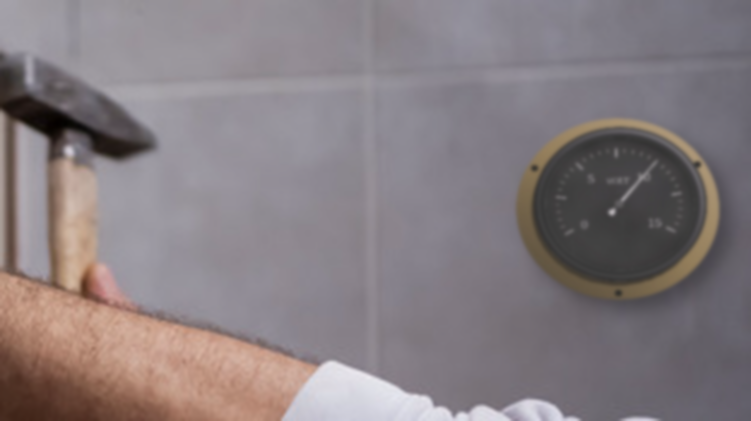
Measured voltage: 10
